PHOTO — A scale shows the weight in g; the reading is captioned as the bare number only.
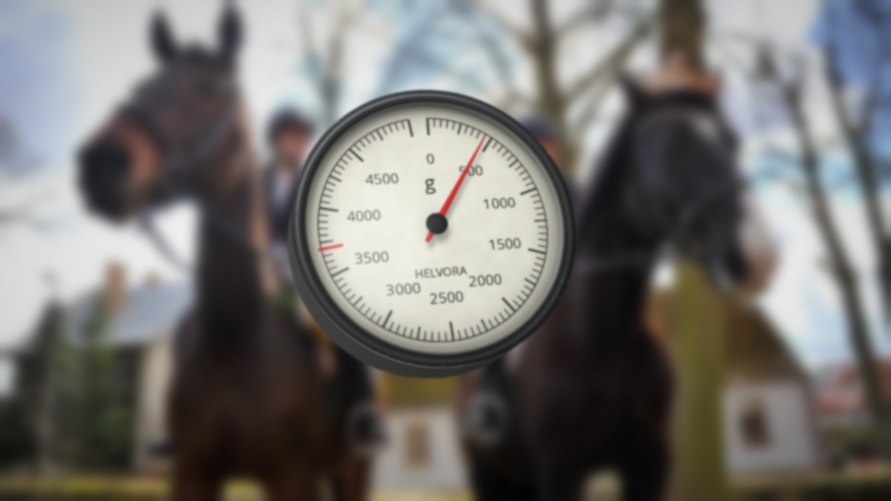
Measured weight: 450
